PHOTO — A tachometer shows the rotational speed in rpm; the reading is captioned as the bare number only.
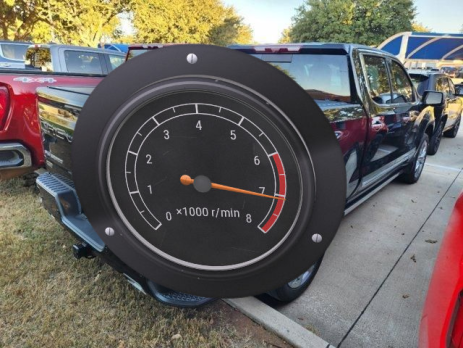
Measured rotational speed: 7000
